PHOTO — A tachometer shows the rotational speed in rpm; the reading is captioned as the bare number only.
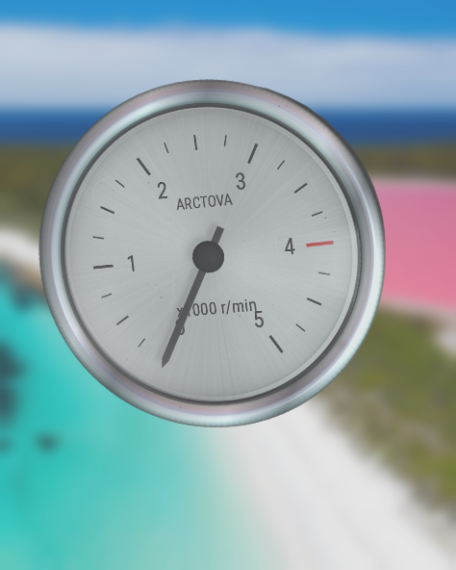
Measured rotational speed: 0
